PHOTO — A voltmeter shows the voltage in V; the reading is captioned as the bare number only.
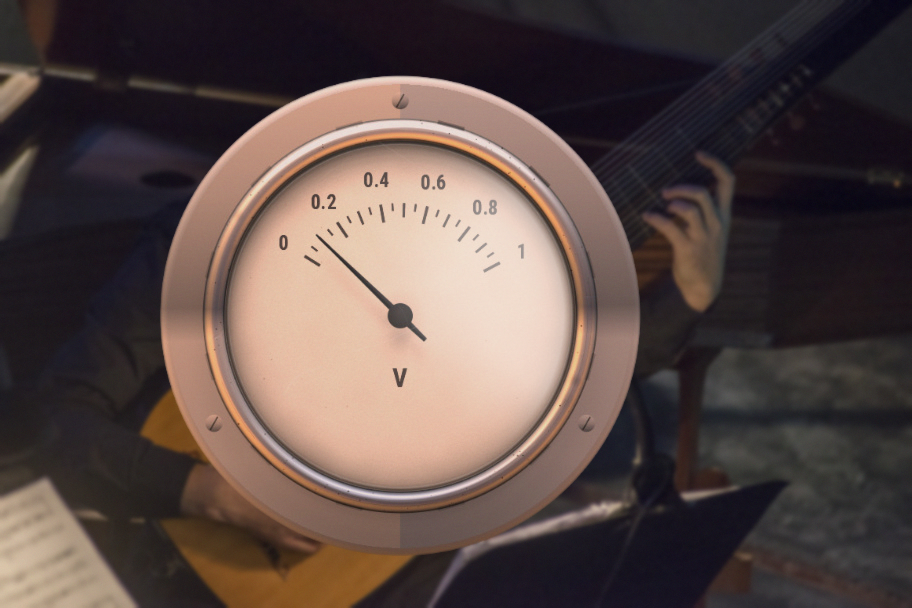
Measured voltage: 0.1
